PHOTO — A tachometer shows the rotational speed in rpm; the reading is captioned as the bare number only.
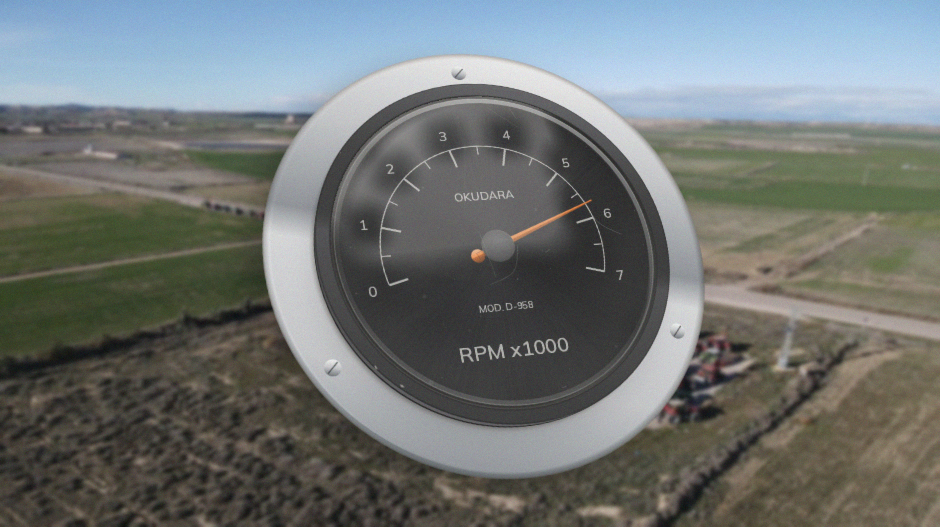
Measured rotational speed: 5750
